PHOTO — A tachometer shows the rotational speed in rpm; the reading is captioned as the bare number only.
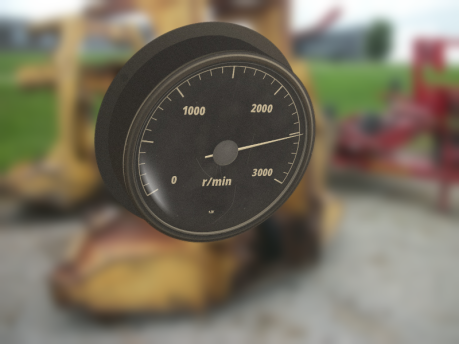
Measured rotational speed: 2500
